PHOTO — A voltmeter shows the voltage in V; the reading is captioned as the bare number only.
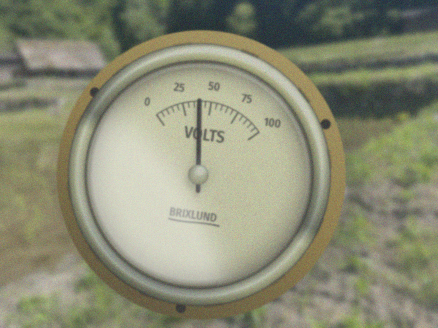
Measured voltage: 40
